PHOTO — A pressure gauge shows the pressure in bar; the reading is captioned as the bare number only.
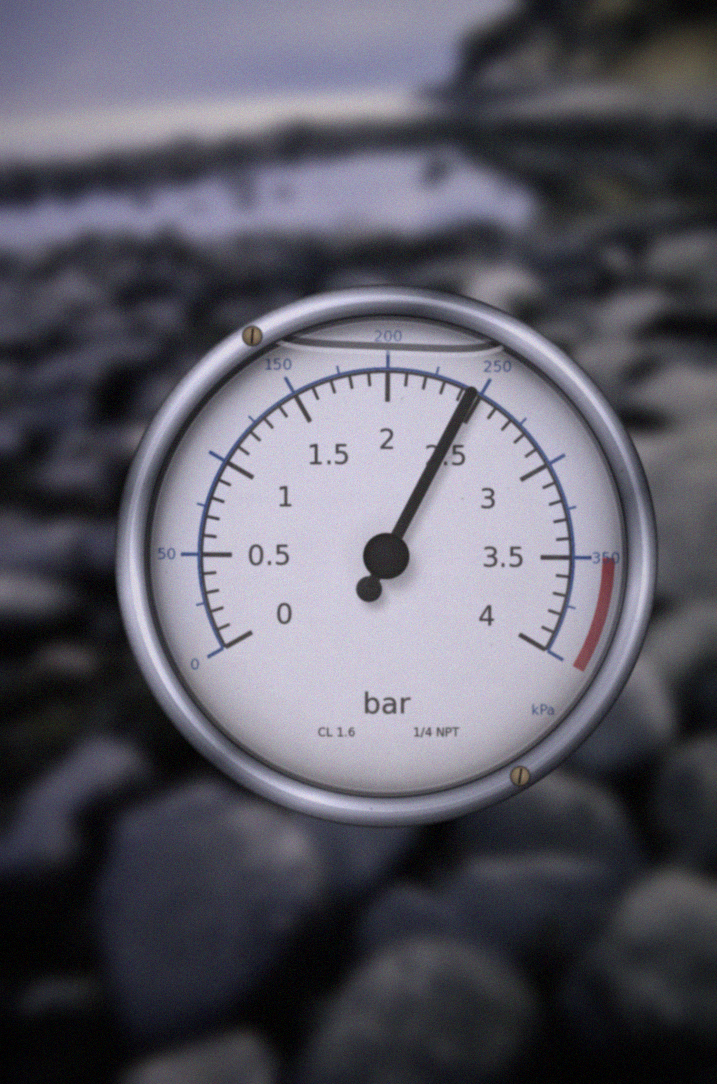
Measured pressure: 2.45
